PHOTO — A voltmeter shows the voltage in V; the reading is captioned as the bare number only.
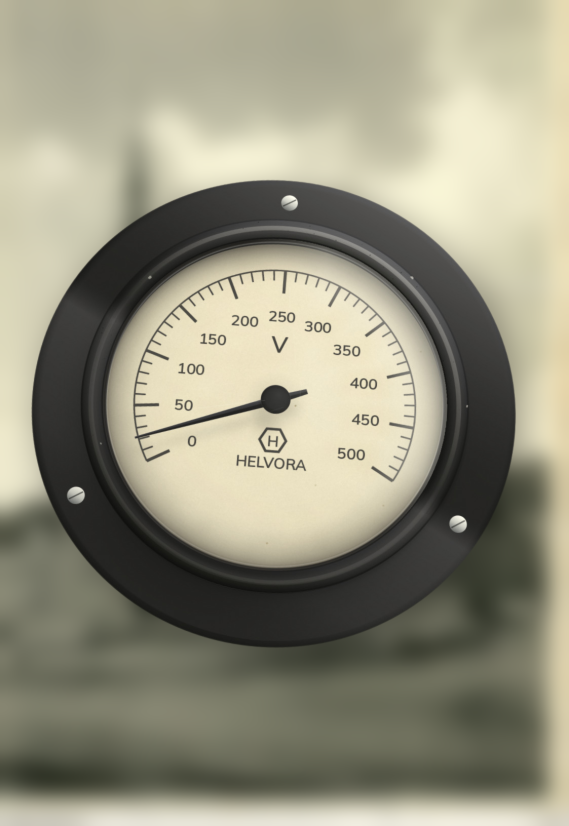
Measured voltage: 20
